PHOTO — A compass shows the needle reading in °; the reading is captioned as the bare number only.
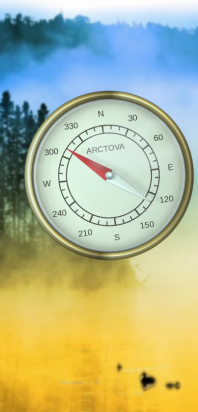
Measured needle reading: 310
